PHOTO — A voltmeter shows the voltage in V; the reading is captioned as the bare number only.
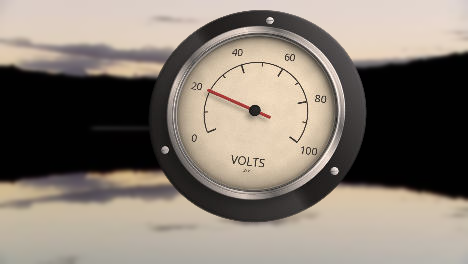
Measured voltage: 20
